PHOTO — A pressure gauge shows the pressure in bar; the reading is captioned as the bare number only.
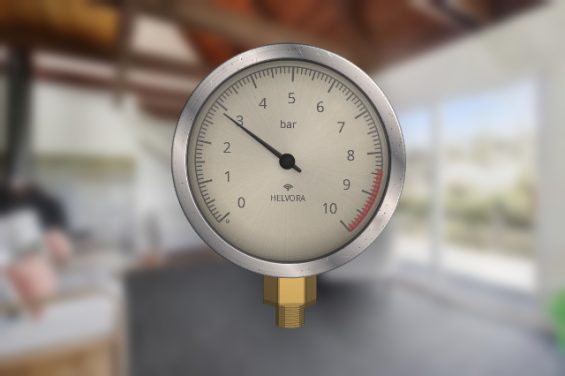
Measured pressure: 2.9
